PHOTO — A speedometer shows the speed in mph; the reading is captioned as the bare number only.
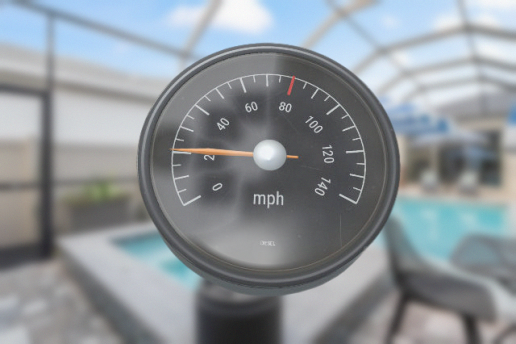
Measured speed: 20
